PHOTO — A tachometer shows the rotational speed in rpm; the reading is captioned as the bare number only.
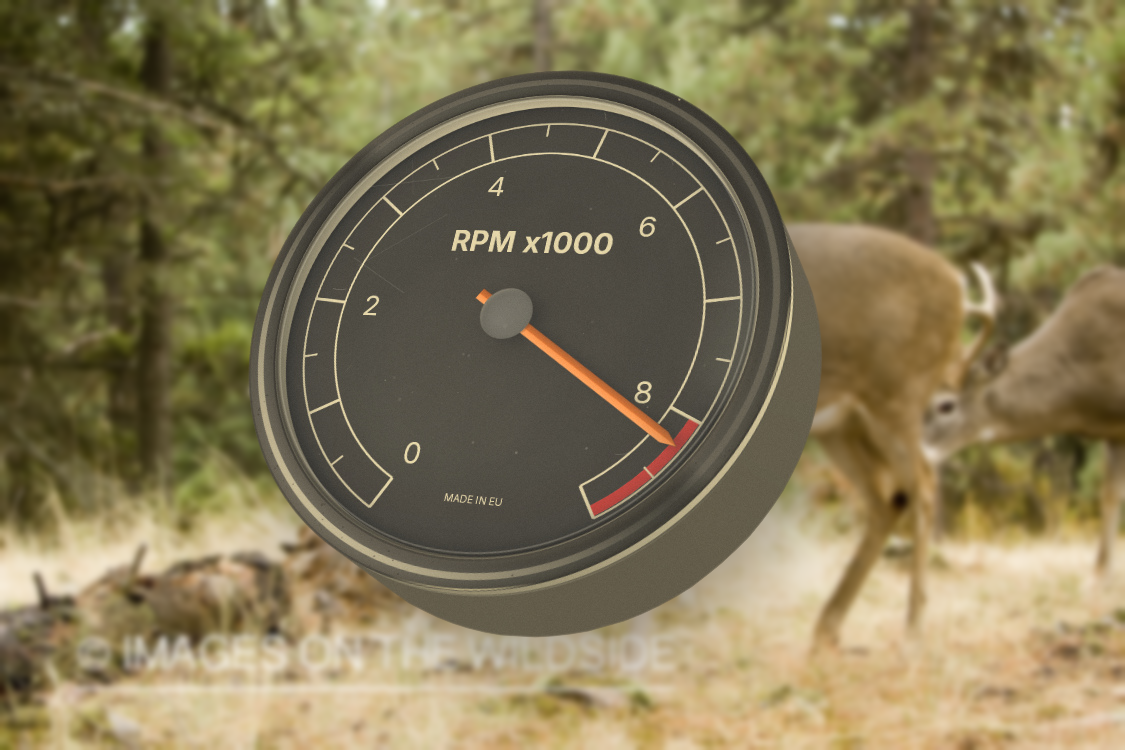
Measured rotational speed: 8250
